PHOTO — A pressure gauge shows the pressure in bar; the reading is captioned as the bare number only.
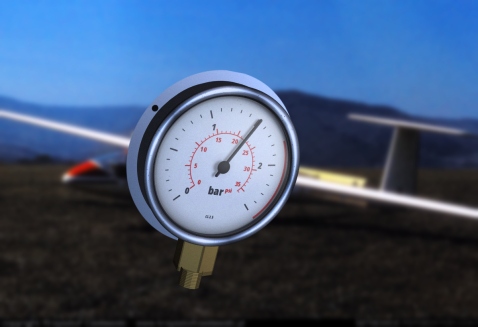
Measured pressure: 1.5
